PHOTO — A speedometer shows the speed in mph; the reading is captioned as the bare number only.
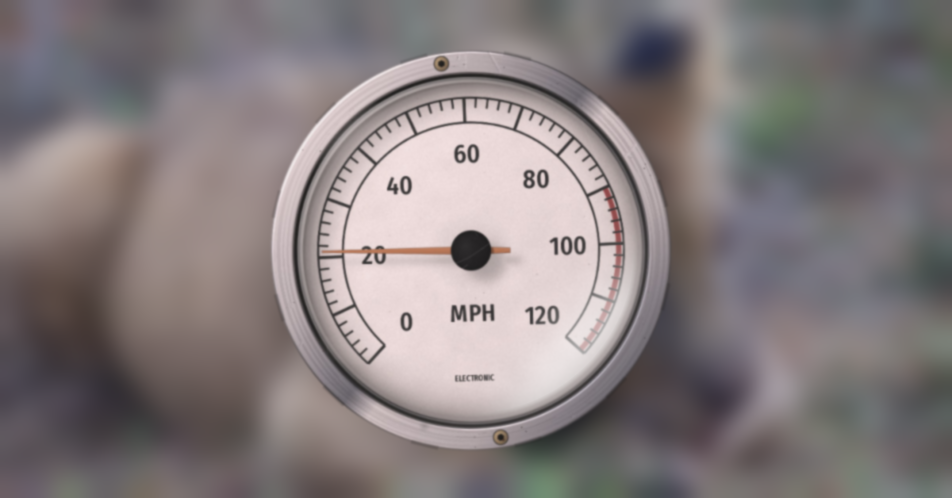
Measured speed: 21
